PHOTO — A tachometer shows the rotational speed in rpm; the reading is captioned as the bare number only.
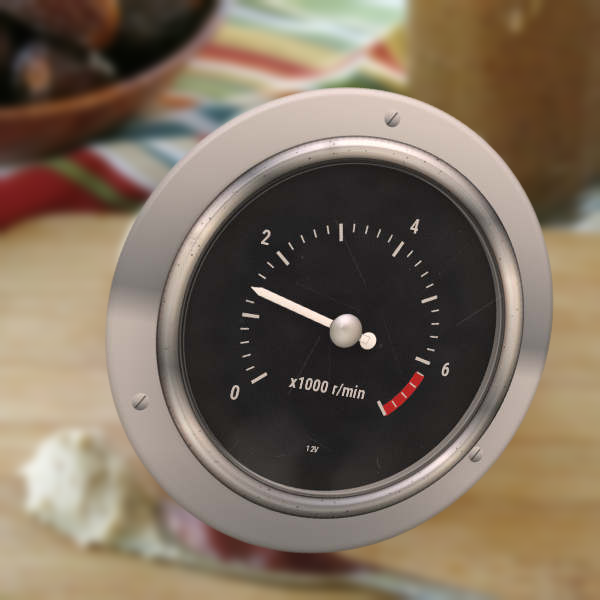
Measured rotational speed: 1400
